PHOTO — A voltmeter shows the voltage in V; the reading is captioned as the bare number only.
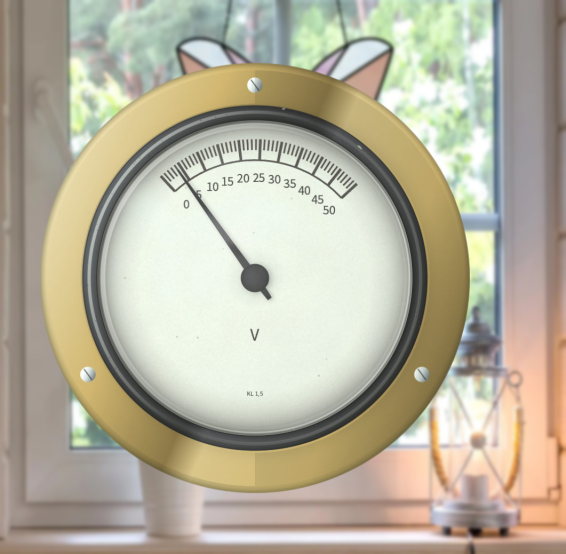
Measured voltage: 4
